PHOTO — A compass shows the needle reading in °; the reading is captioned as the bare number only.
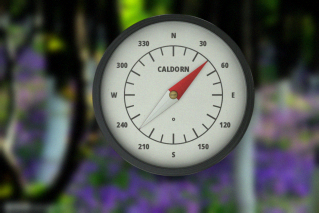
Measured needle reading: 45
